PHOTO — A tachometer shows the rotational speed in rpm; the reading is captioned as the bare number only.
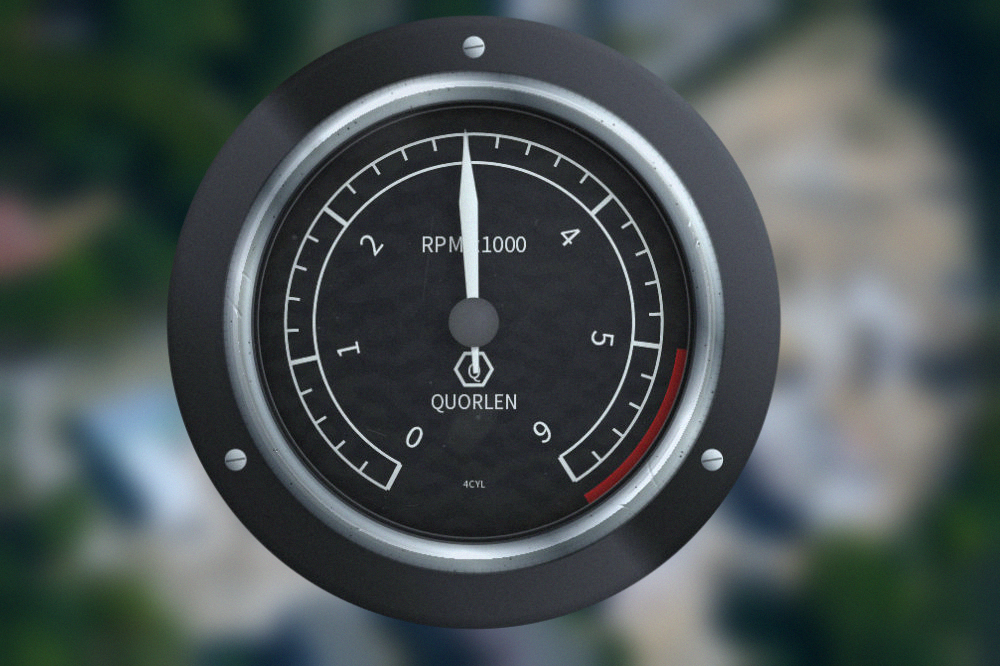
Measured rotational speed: 3000
